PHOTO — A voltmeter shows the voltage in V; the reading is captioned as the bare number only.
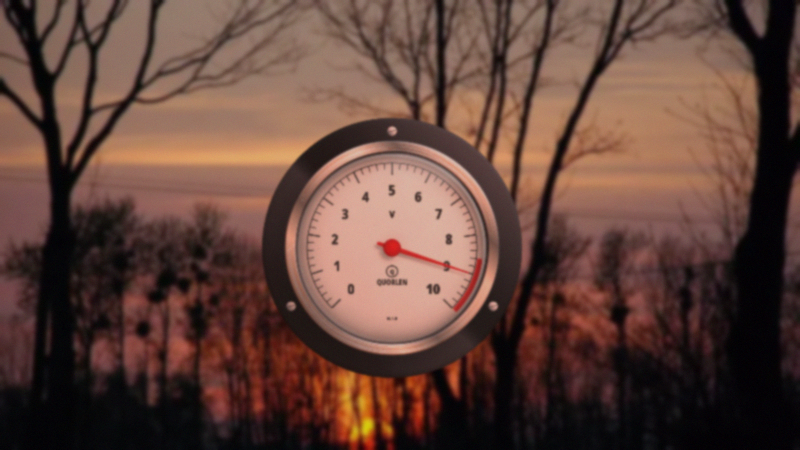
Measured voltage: 9
